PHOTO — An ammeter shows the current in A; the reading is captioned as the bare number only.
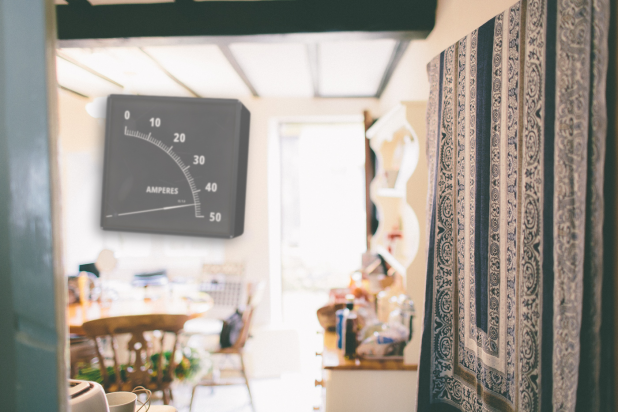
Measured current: 45
